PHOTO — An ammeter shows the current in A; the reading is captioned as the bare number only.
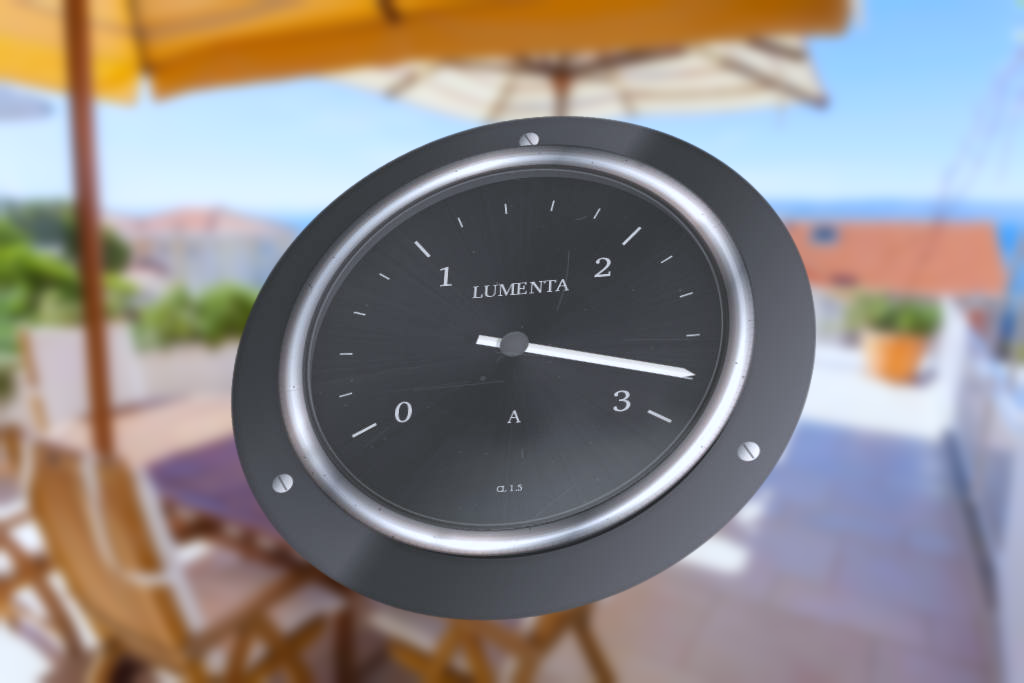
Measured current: 2.8
